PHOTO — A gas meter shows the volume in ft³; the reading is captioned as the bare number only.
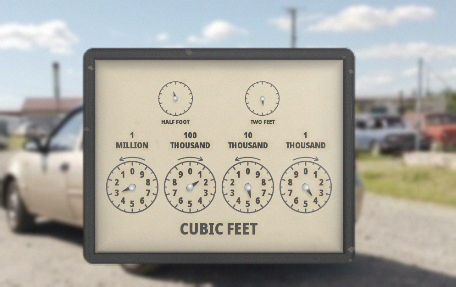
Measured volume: 315400
